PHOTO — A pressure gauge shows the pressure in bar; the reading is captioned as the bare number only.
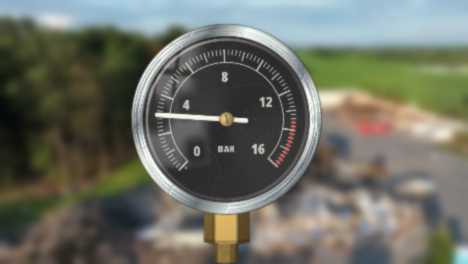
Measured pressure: 3
